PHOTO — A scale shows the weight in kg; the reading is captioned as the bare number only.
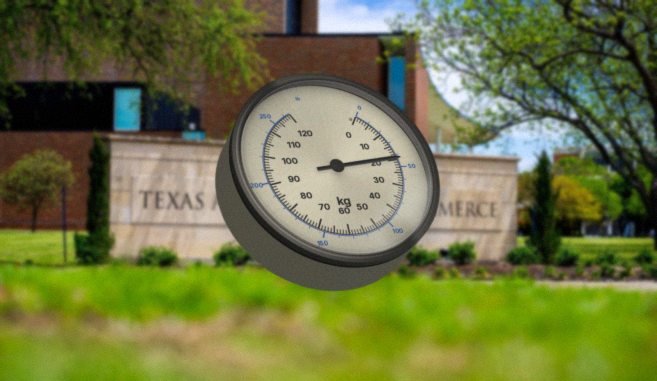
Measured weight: 20
